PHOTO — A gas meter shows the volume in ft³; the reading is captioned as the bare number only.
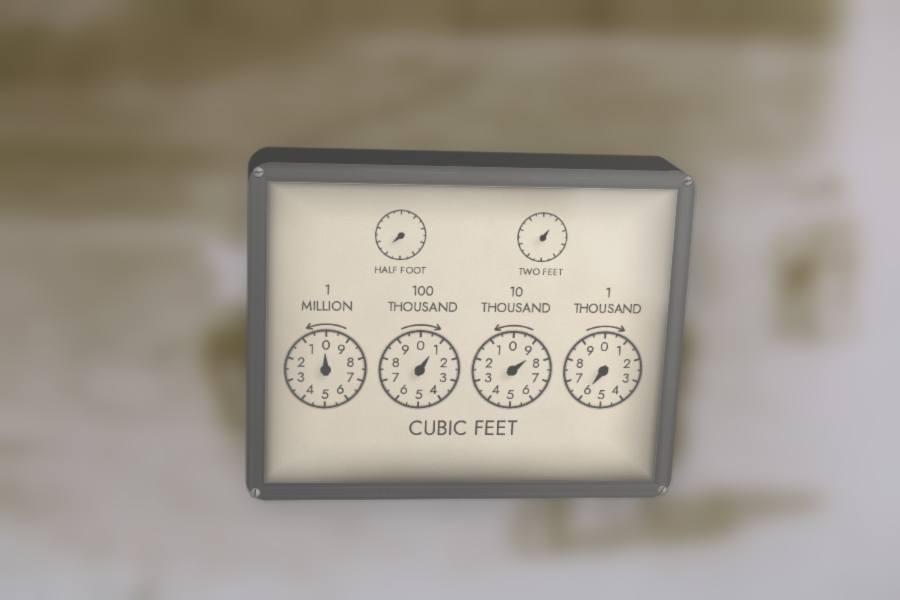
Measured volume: 8600
